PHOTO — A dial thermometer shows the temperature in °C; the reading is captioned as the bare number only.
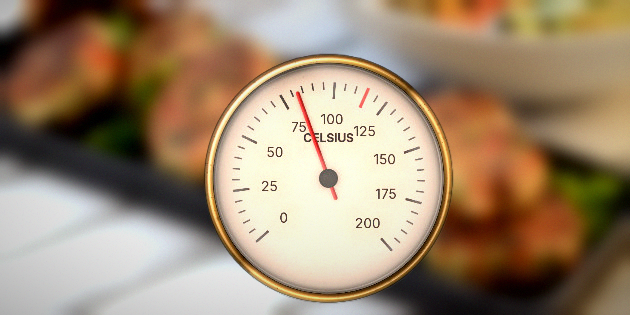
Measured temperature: 82.5
